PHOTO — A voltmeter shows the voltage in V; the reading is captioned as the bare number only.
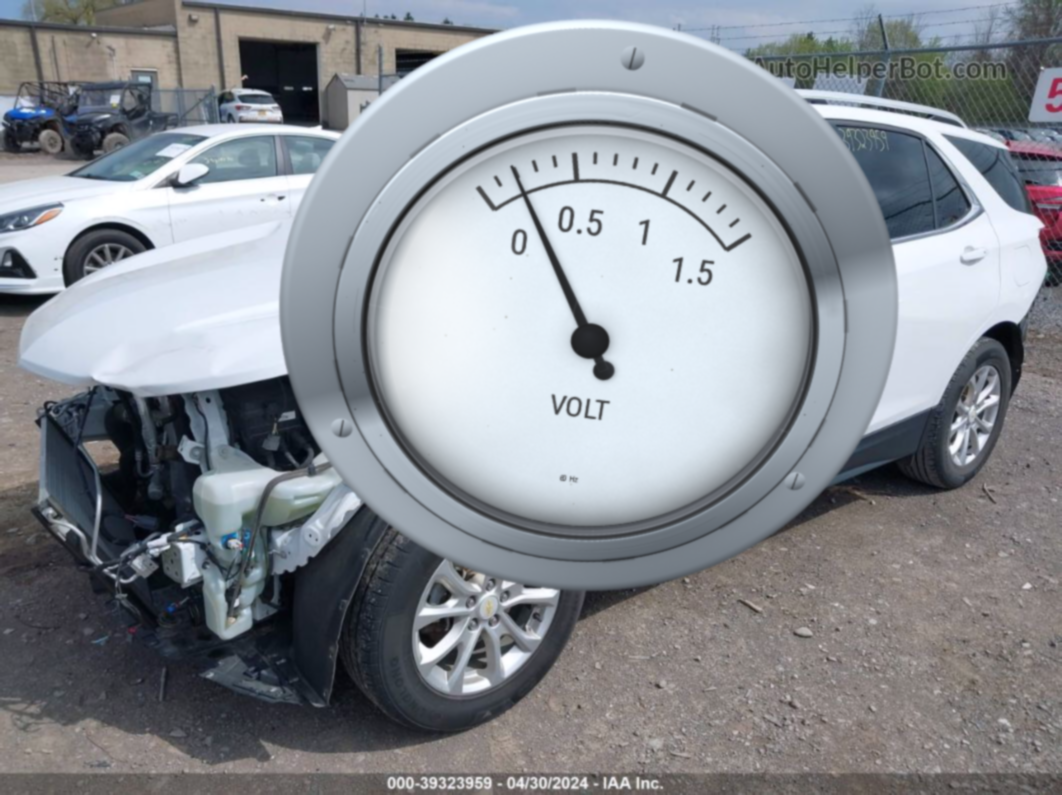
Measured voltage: 0.2
